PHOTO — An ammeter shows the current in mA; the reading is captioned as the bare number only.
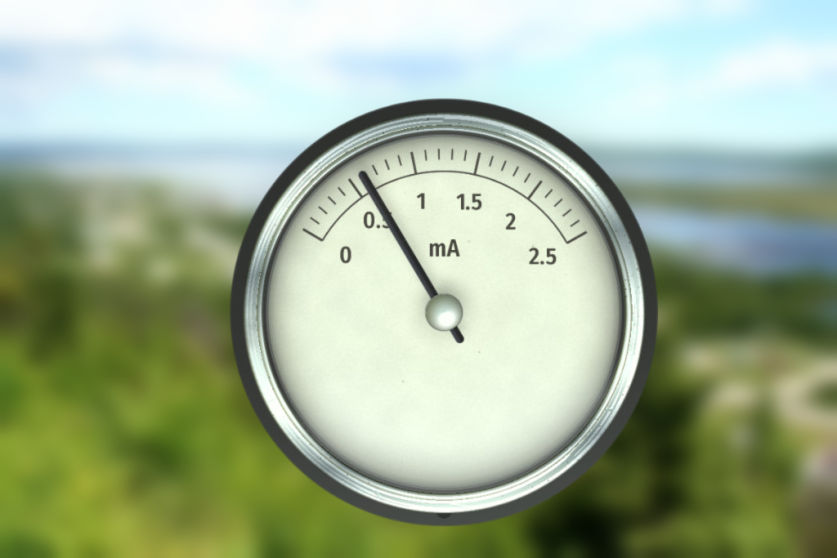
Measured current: 0.6
